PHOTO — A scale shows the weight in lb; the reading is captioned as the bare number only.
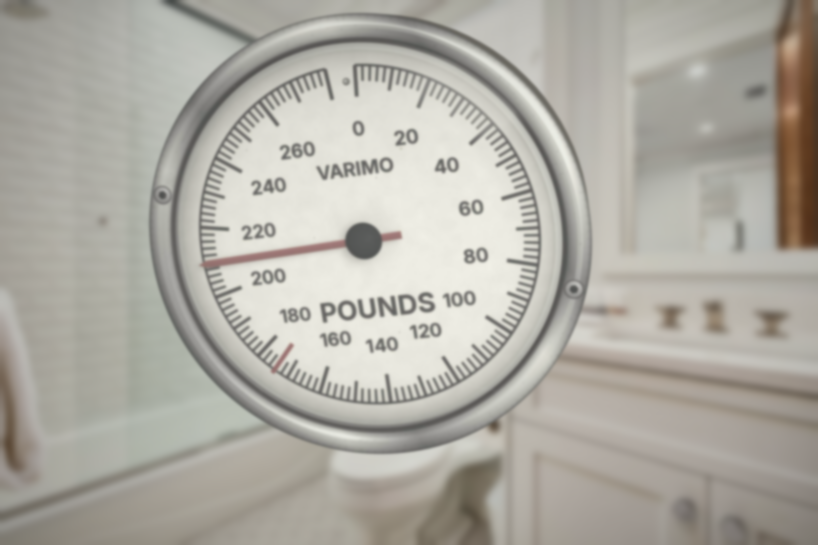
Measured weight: 210
